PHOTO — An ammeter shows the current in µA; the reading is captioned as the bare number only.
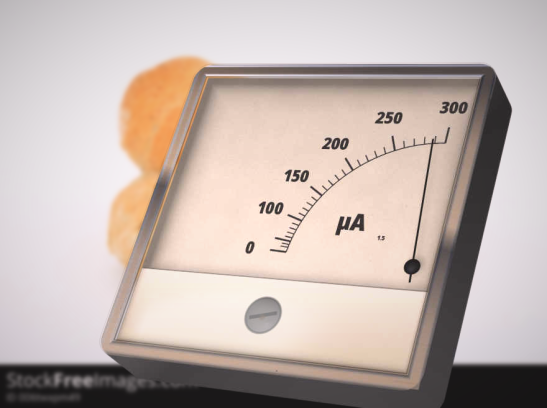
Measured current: 290
